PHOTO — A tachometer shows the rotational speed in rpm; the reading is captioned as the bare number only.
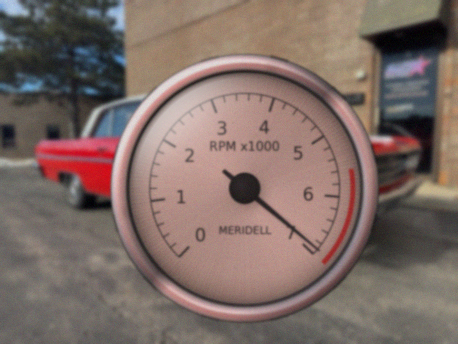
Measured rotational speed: 6900
